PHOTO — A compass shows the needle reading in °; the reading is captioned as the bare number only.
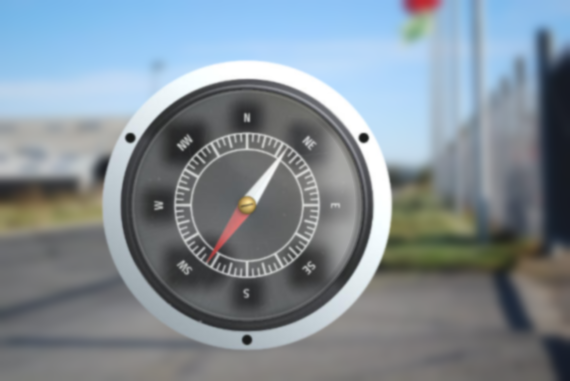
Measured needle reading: 215
